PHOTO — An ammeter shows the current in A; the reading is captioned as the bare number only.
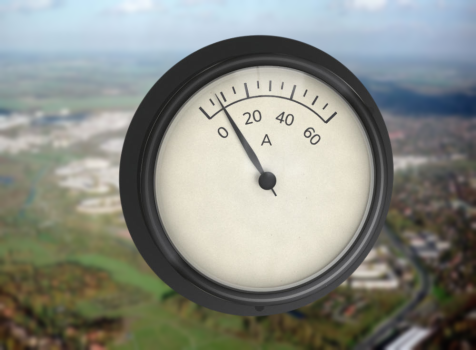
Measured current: 7.5
